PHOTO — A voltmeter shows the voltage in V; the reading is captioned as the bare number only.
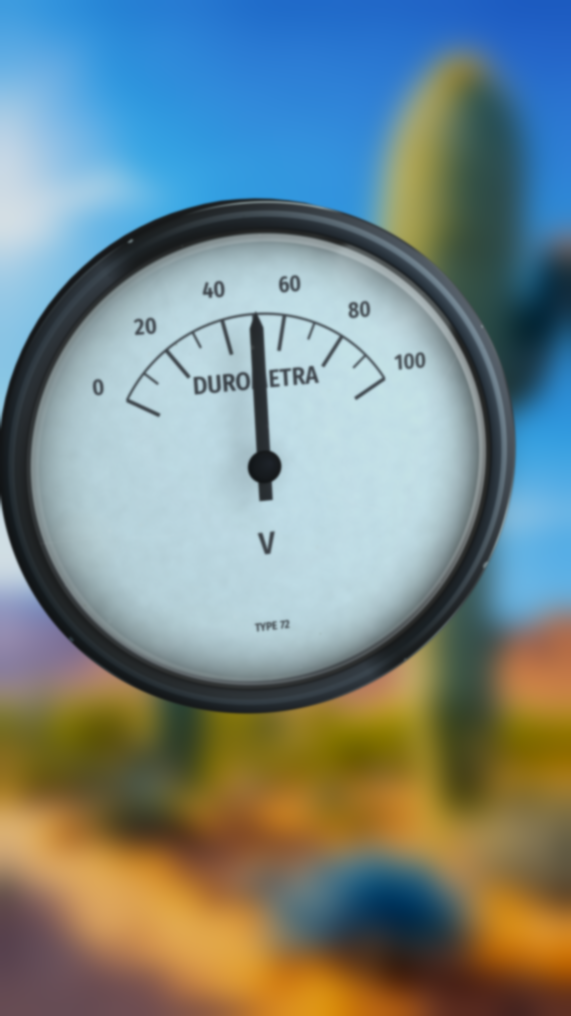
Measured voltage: 50
